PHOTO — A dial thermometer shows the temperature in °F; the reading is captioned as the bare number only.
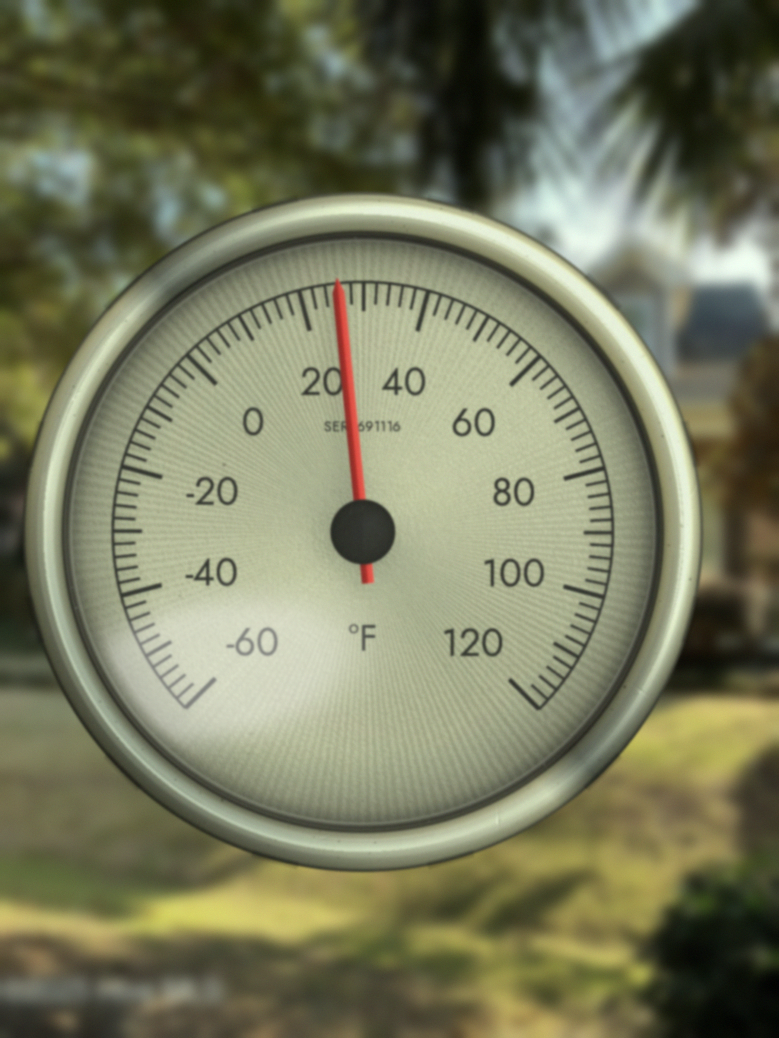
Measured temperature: 26
